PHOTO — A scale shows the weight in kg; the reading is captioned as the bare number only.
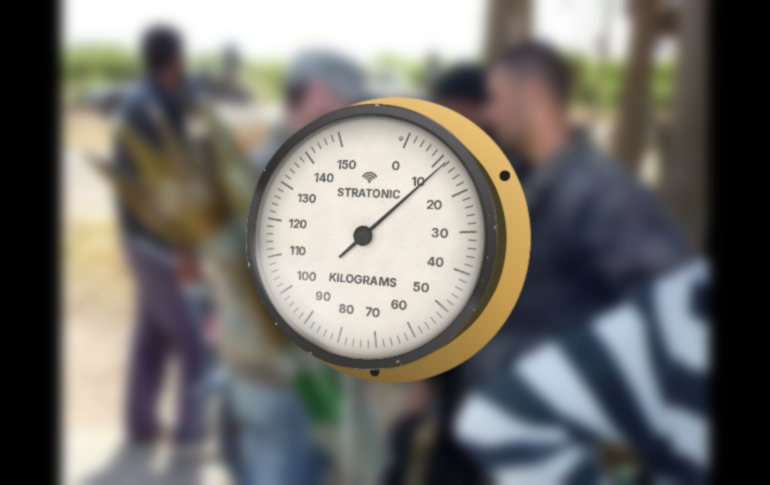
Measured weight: 12
